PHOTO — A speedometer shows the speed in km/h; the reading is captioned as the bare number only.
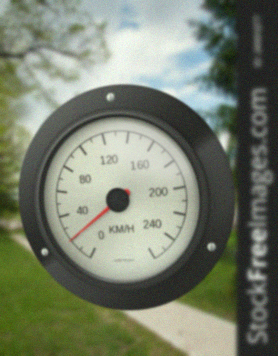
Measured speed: 20
